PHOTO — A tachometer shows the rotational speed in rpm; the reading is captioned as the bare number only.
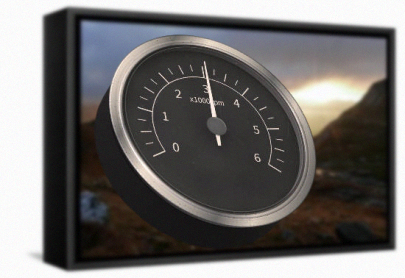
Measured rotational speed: 3000
